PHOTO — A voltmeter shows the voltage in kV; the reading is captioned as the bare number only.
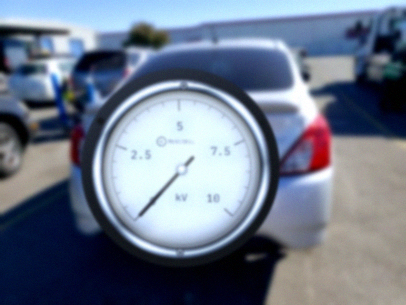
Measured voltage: 0
